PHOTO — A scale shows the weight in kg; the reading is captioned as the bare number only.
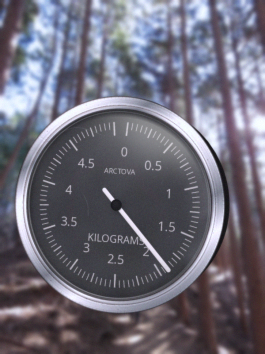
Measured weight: 1.9
